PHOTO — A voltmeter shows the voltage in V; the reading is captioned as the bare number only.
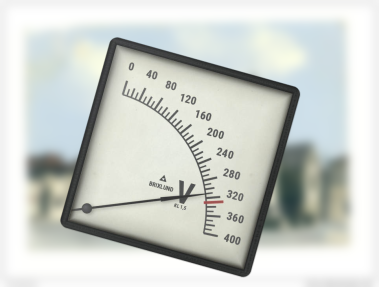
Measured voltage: 310
